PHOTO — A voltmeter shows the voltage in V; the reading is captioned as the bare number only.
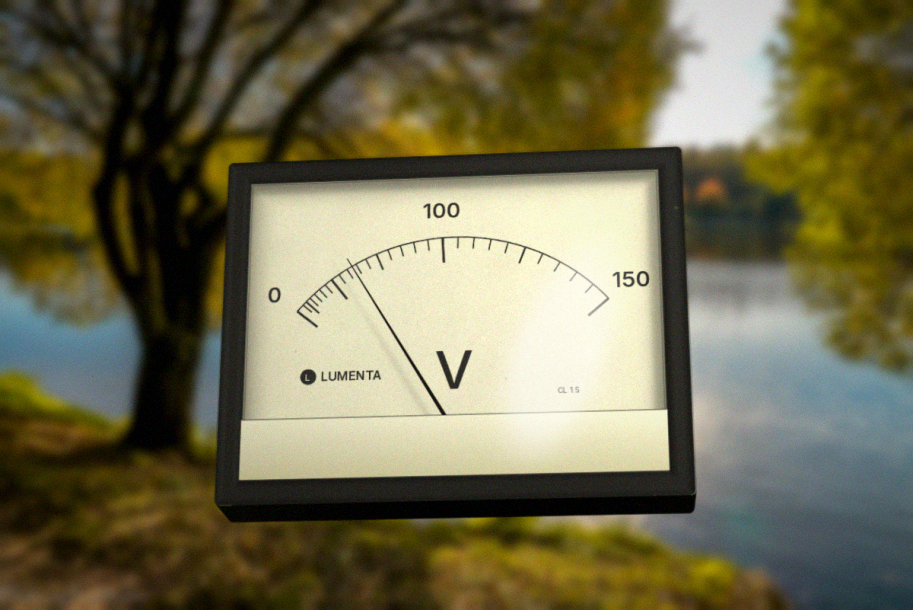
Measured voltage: 62.5
